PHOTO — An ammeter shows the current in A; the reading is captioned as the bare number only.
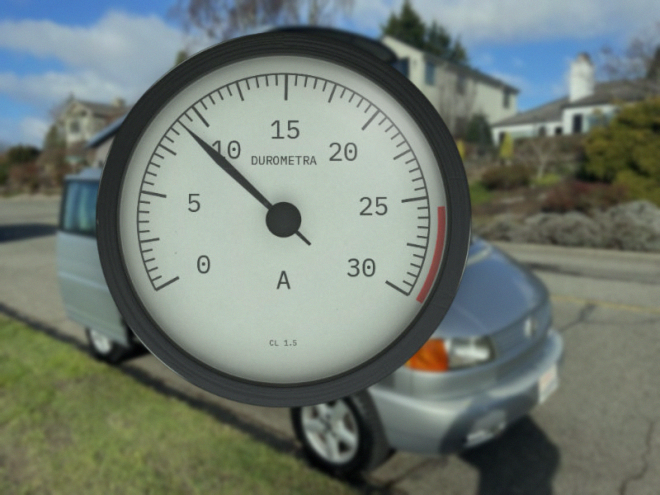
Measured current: 9
